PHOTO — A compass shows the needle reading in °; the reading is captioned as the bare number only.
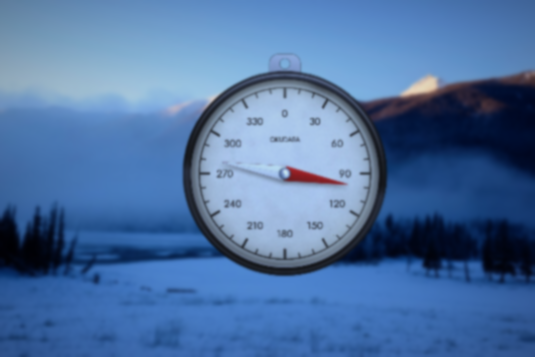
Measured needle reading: 100
